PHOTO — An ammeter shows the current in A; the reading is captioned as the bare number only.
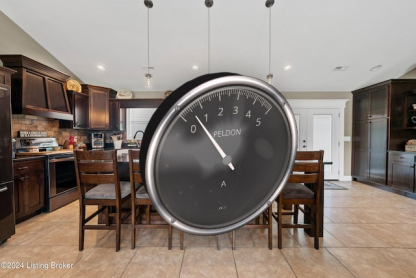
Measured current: 0.5
